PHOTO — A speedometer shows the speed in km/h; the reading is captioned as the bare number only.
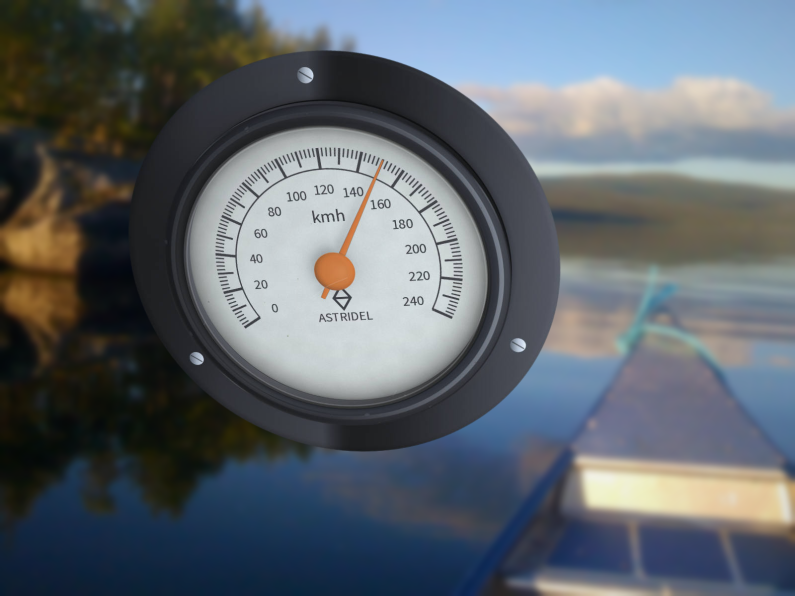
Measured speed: 150
